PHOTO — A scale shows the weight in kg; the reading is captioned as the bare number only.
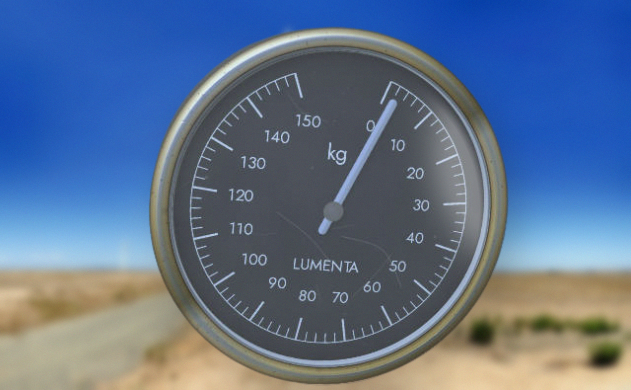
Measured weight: 2
